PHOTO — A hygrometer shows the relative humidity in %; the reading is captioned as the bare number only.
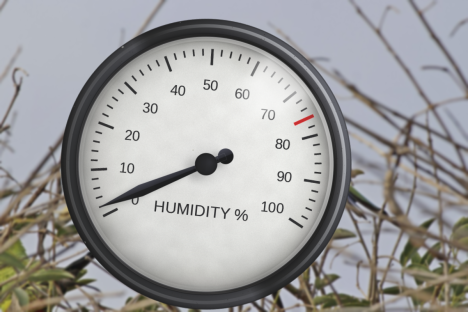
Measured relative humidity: 2
